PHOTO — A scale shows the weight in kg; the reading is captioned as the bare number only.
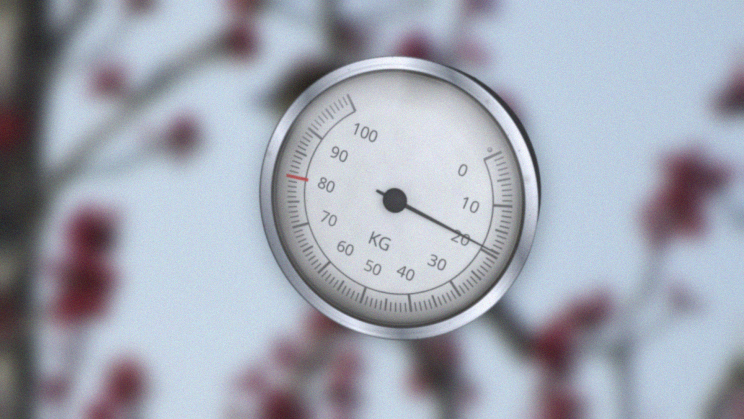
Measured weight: 19
